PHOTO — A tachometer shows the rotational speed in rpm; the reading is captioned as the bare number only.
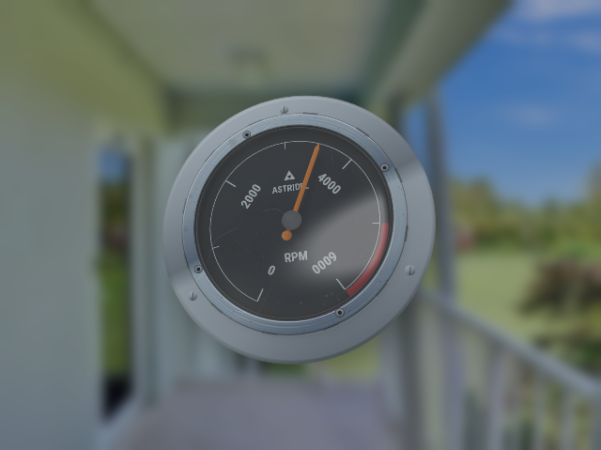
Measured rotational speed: 3500
